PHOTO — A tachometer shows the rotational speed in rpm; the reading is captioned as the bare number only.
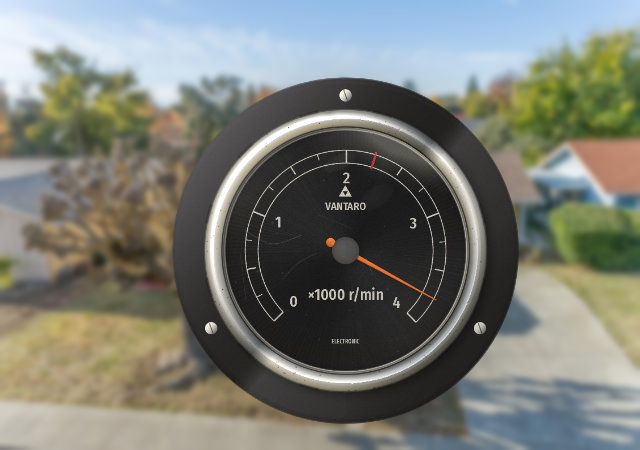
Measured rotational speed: 3750
